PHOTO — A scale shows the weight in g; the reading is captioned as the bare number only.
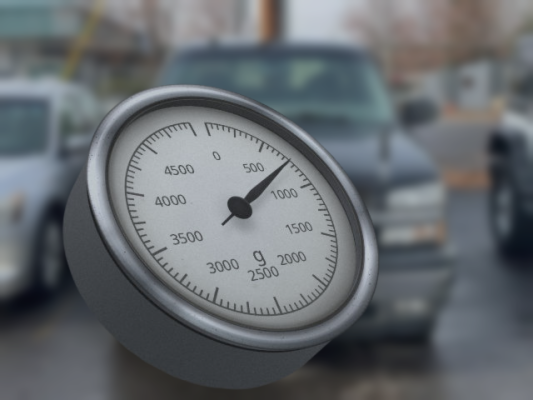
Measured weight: 750
